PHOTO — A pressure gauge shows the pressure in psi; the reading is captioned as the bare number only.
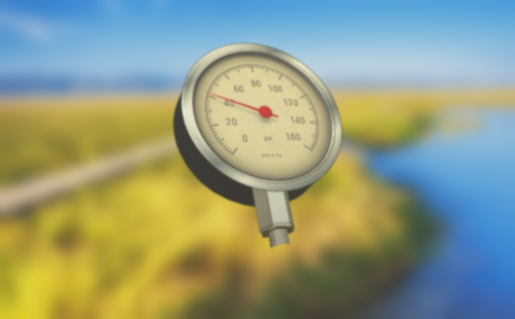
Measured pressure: 40
